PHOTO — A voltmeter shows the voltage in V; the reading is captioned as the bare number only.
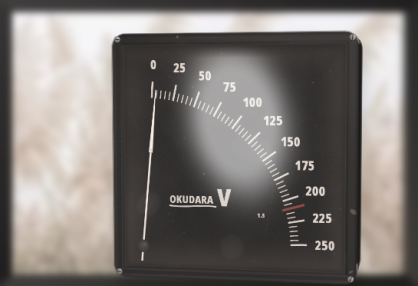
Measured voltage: 5
